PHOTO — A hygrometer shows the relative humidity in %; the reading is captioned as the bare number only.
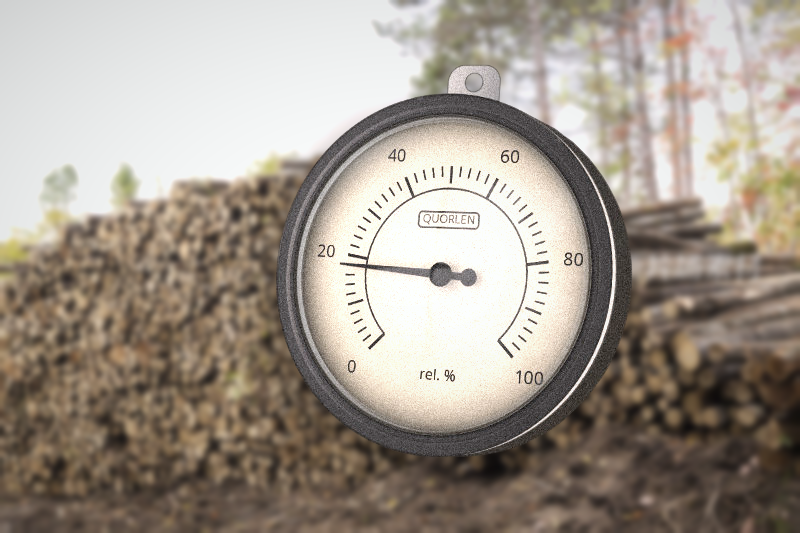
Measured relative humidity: 18
